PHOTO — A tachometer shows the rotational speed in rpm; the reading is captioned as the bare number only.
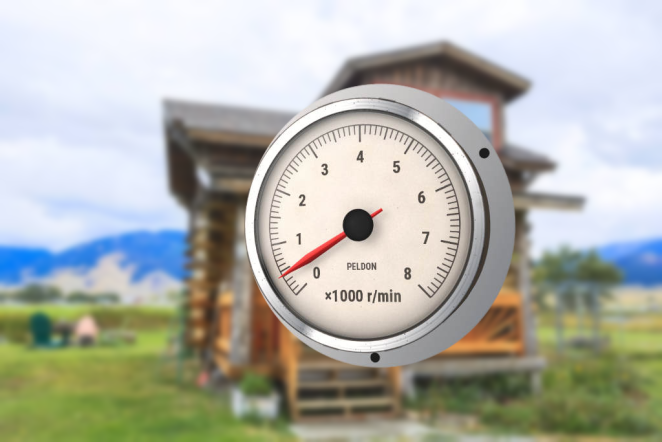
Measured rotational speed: 400
